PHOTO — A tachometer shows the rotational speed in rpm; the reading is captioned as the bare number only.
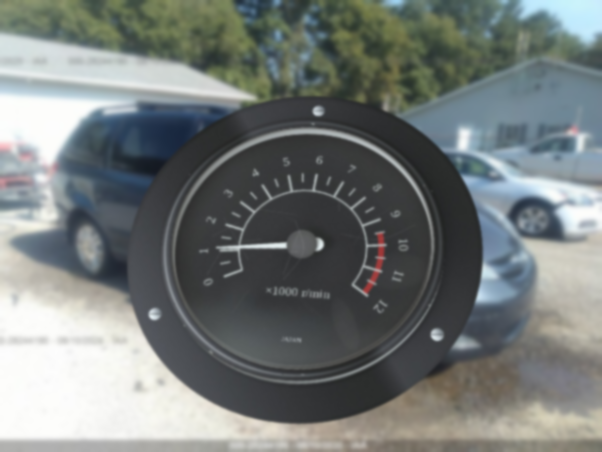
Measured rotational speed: 1000
